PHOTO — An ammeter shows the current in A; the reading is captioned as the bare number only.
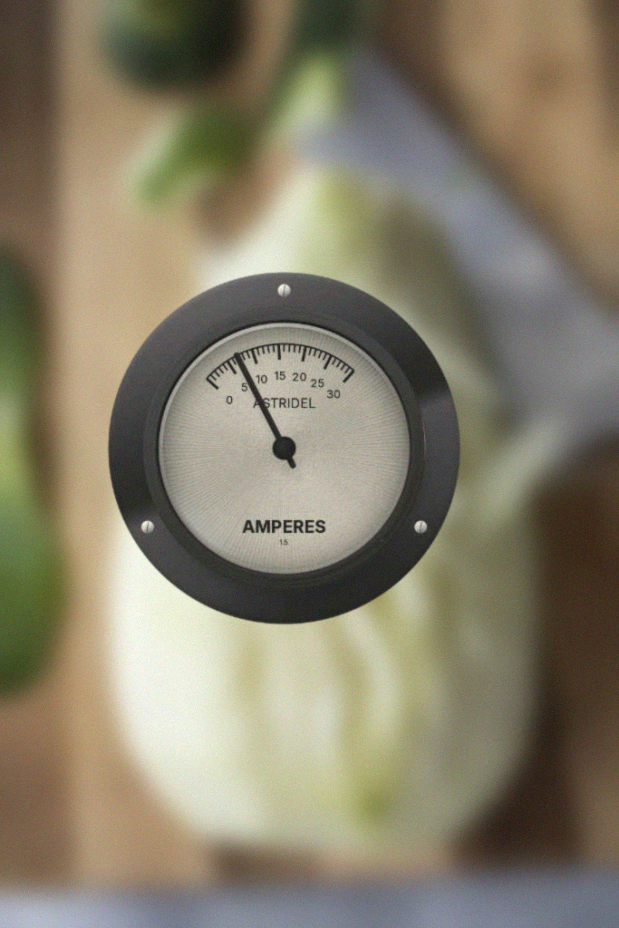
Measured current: 7
